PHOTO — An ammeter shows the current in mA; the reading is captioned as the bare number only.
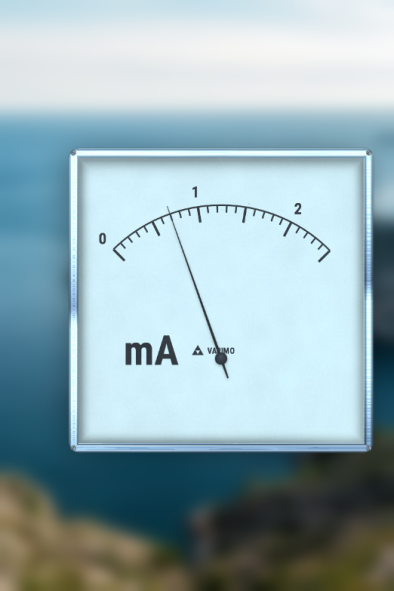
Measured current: 0.7
